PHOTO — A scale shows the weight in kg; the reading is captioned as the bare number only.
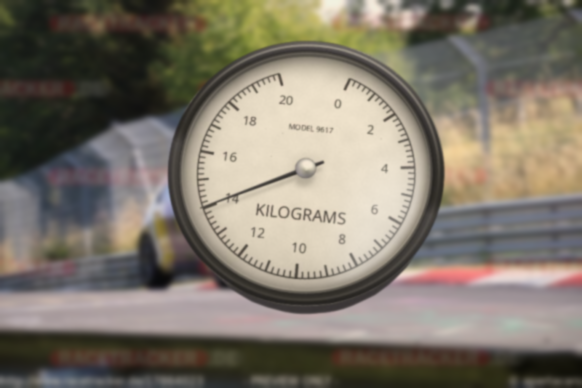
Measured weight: 14
